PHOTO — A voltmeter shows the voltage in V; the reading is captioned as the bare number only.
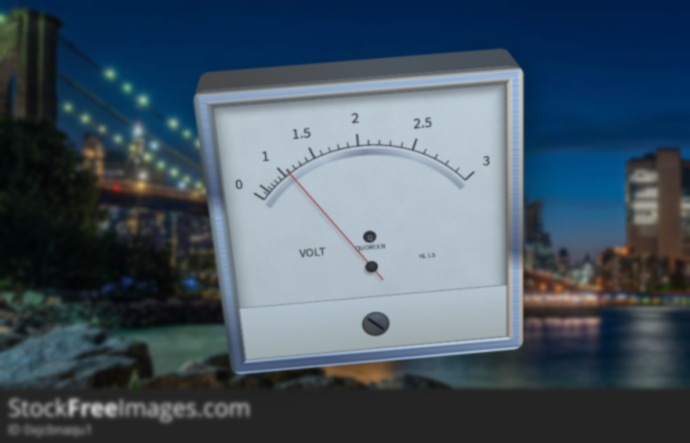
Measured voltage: 1.1
